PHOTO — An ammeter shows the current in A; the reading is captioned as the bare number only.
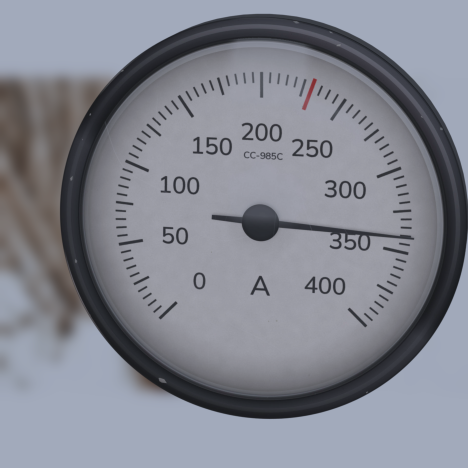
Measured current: 340
